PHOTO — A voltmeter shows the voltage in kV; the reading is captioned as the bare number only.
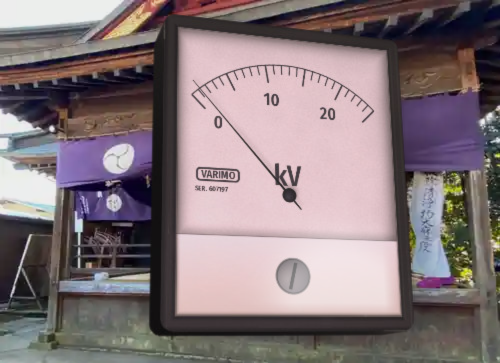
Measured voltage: 1
